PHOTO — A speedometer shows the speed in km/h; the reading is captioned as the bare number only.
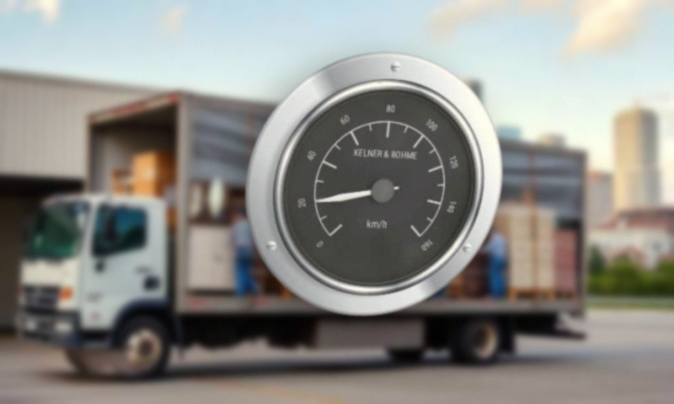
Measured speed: 20
